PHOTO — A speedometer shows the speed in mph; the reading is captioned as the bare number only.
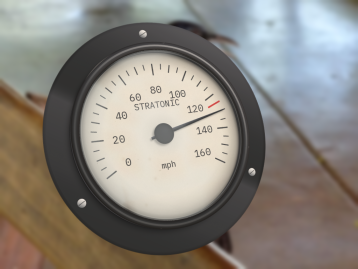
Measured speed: 130
